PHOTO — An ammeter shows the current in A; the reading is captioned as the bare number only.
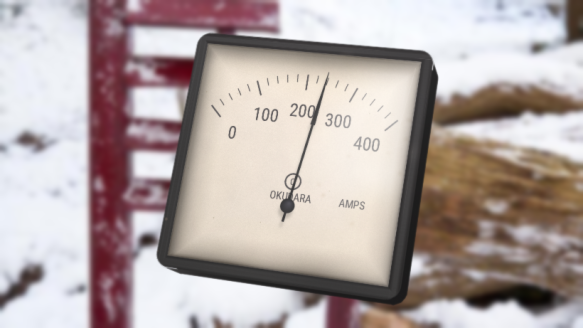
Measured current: 240
